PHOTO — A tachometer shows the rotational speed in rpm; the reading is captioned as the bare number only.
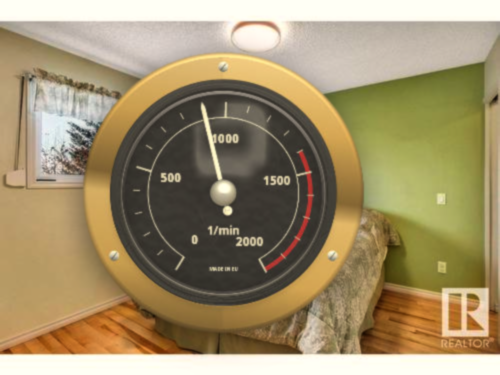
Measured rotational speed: 900
